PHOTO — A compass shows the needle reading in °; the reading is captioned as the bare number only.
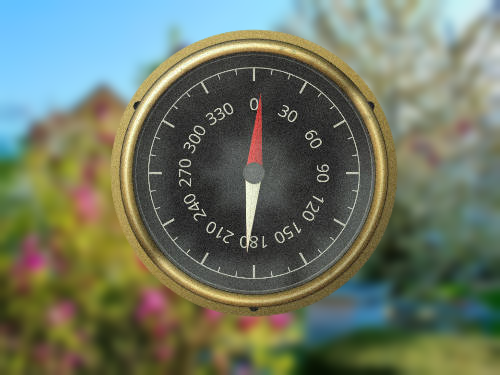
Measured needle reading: 5
